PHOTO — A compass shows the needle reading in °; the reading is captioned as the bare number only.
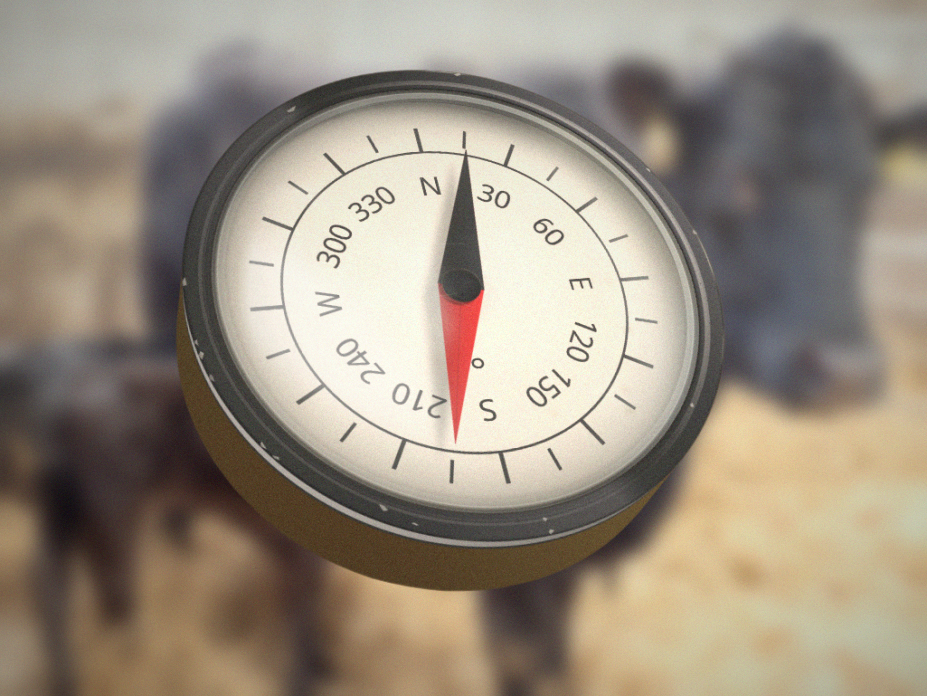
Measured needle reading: 195
